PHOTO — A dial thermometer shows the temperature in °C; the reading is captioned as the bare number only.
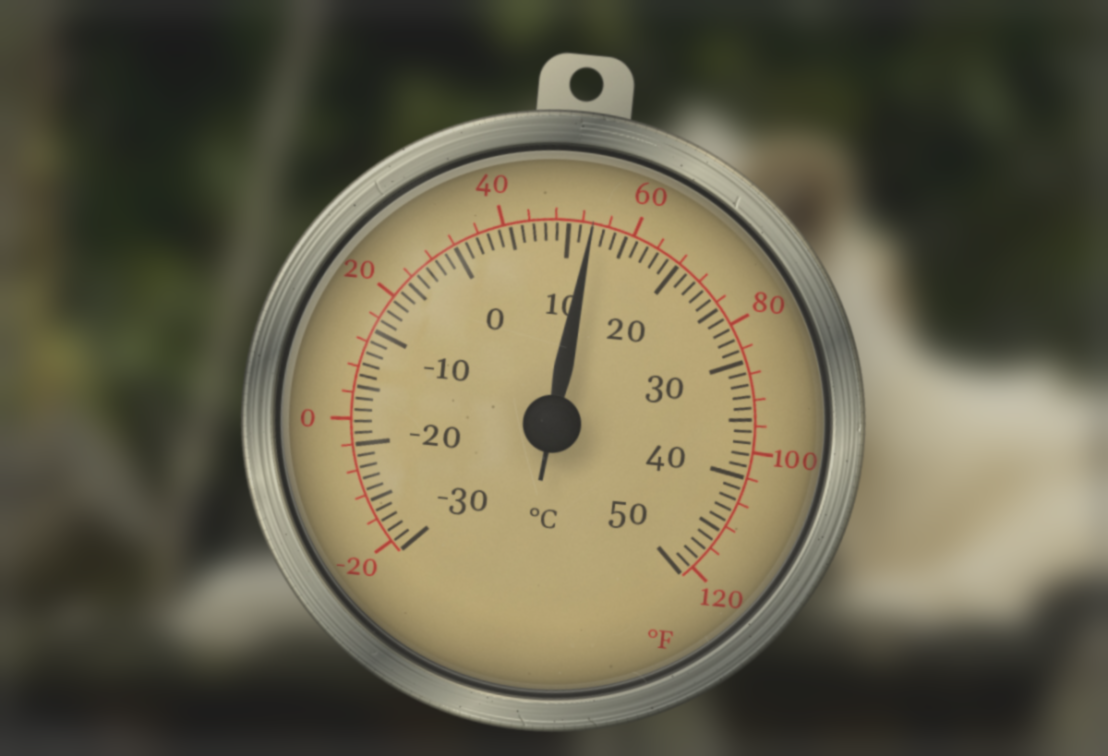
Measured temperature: 12
